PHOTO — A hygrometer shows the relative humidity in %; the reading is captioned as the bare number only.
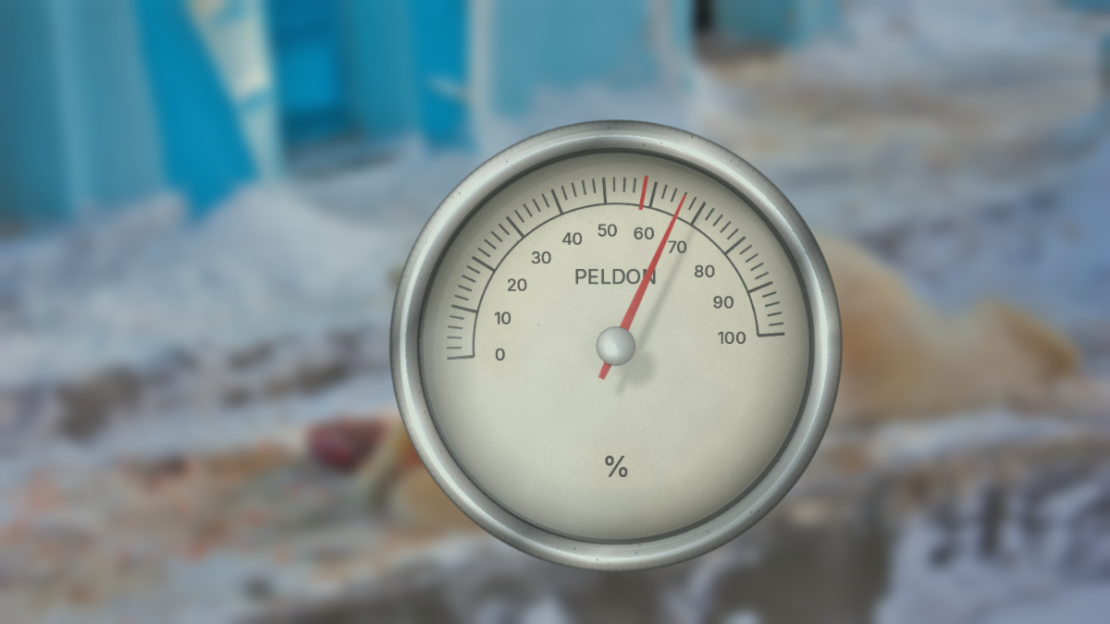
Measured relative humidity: 66
